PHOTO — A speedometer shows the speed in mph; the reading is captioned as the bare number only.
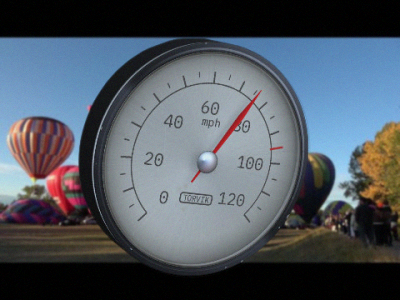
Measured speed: 75
